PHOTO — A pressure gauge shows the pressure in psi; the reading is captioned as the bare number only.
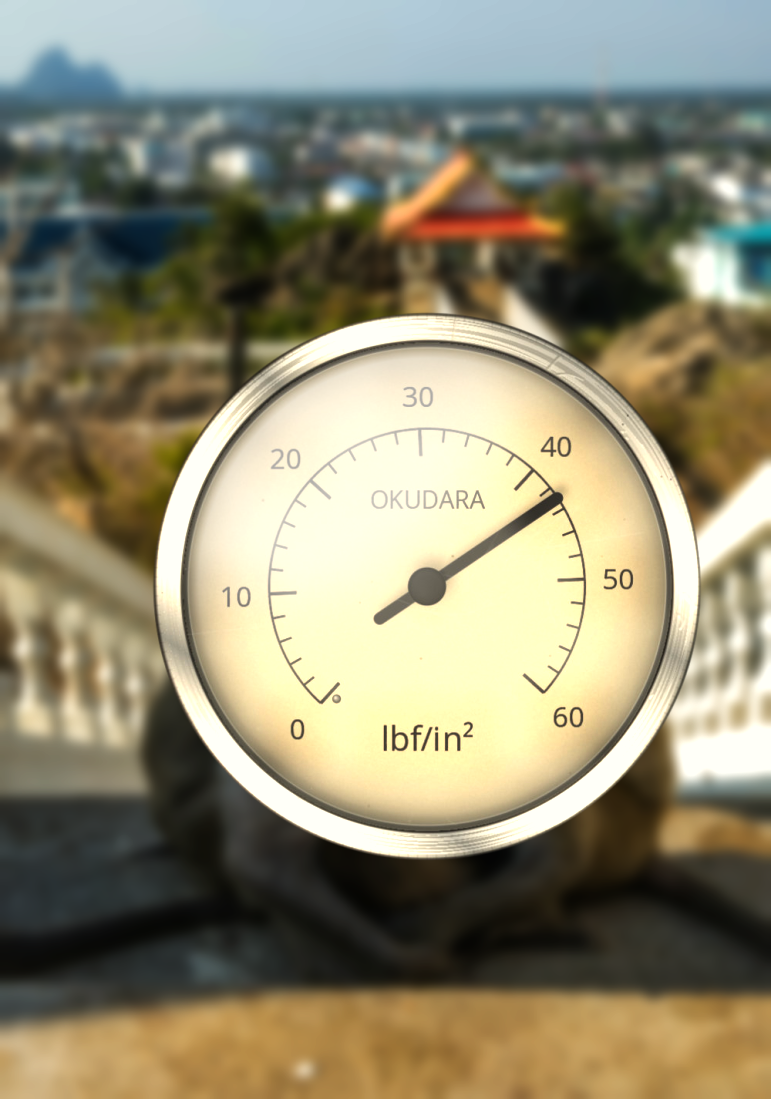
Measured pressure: 43
